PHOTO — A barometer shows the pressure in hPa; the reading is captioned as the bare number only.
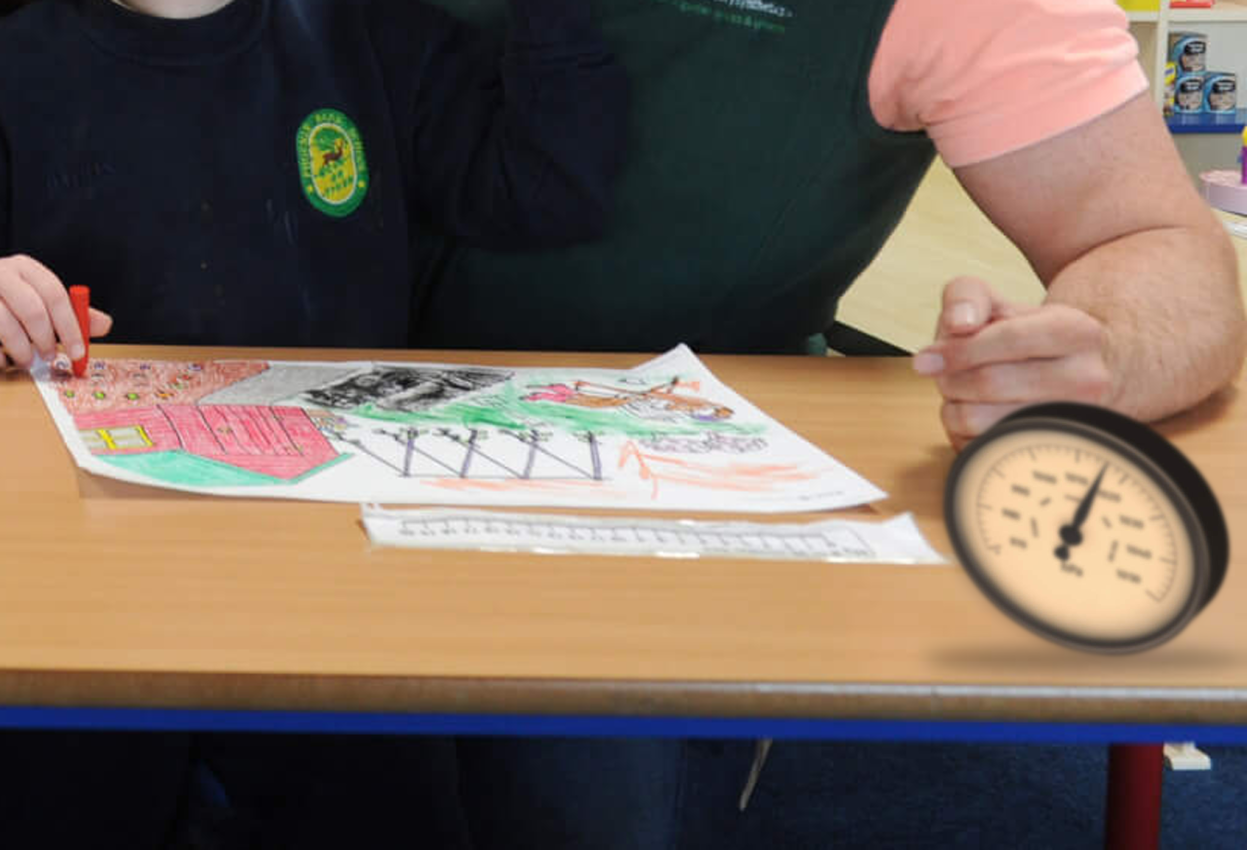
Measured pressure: 1016
